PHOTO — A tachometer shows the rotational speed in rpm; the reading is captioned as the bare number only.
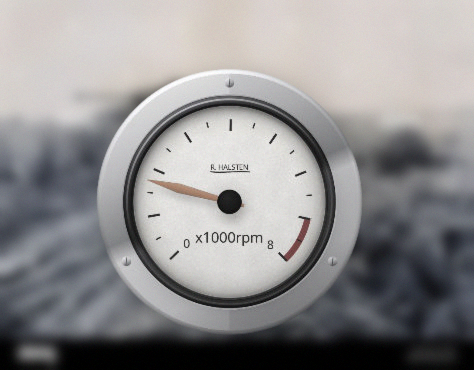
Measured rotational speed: 1750
